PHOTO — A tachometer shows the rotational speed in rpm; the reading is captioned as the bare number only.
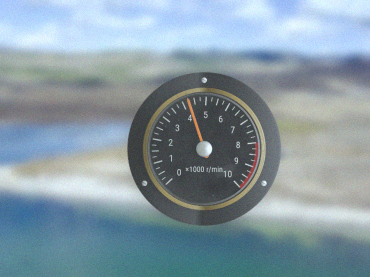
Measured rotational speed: 4250
